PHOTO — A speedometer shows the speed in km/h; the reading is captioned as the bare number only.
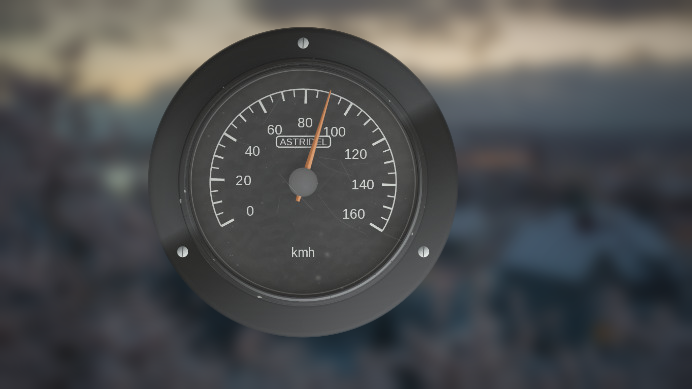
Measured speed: 90
